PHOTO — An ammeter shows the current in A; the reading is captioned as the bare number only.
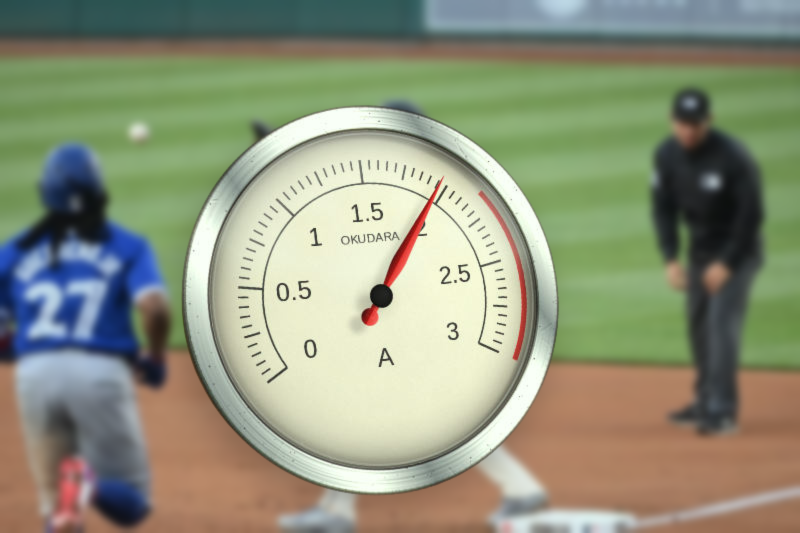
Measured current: 1.95
